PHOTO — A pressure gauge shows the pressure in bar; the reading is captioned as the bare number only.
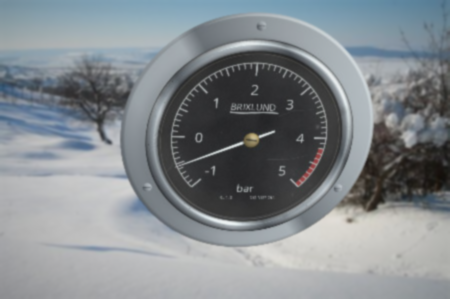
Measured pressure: -0.5
